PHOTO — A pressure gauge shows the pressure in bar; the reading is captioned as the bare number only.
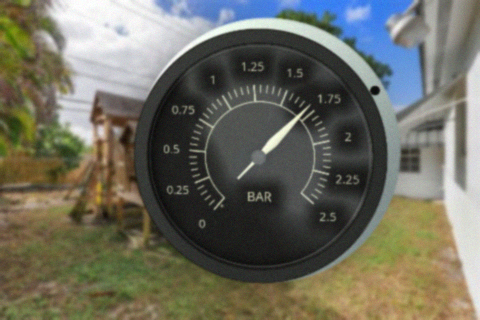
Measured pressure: 1.7
